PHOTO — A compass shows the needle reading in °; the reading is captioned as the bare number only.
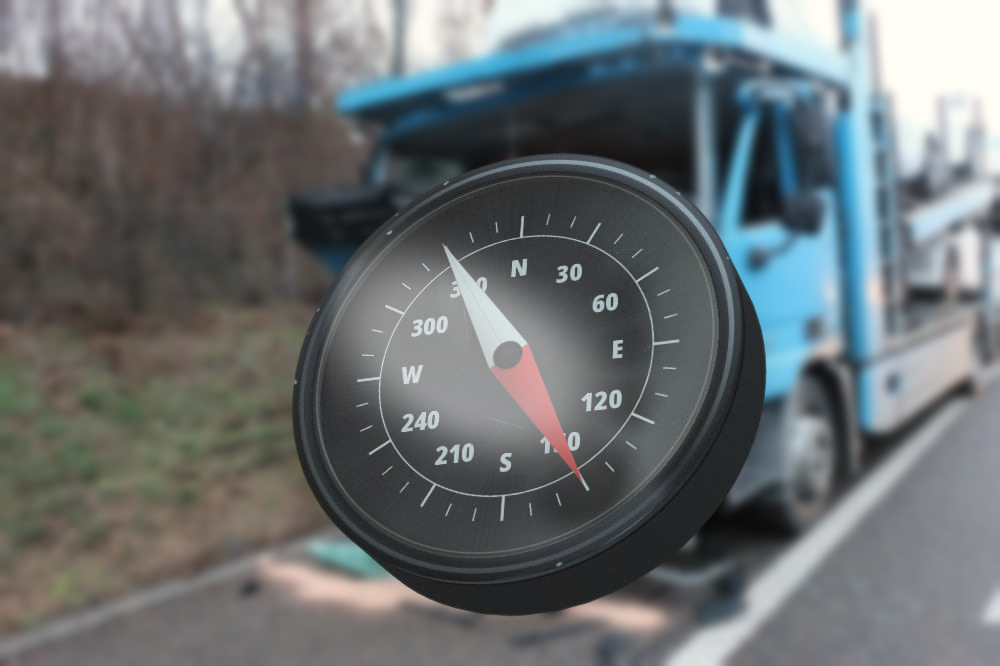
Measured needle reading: 150
